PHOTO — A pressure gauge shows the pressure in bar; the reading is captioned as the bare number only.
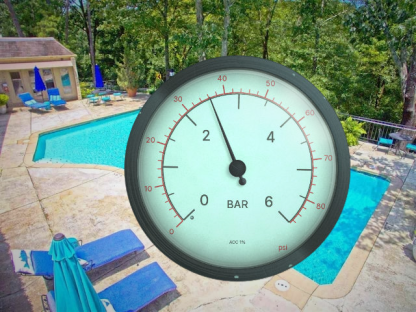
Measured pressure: 2.5
